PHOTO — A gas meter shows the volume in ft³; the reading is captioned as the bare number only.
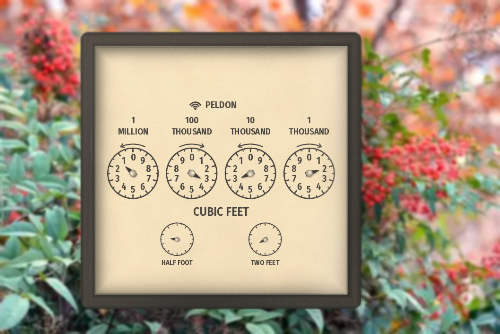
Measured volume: 133200
